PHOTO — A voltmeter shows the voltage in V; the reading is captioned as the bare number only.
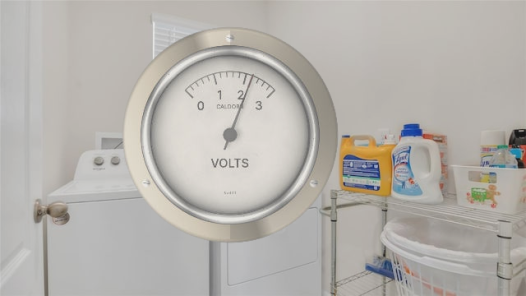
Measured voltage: 2.2
